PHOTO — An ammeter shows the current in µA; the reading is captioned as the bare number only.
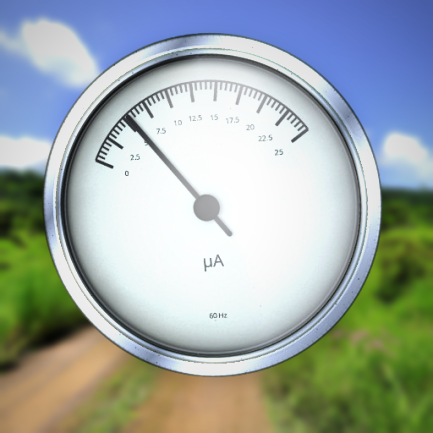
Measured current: 5.5
